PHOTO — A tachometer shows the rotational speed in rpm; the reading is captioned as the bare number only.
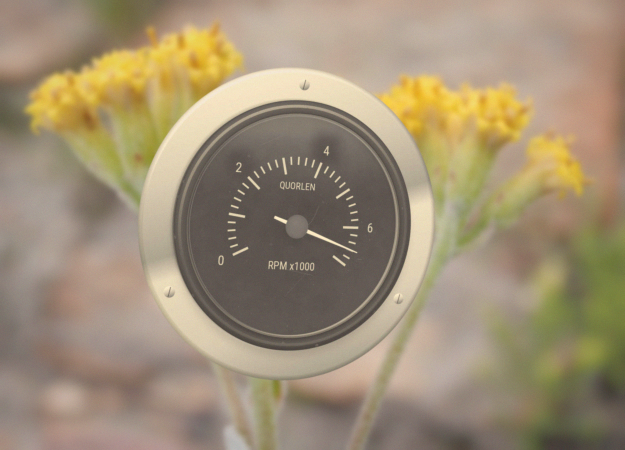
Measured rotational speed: 6600
